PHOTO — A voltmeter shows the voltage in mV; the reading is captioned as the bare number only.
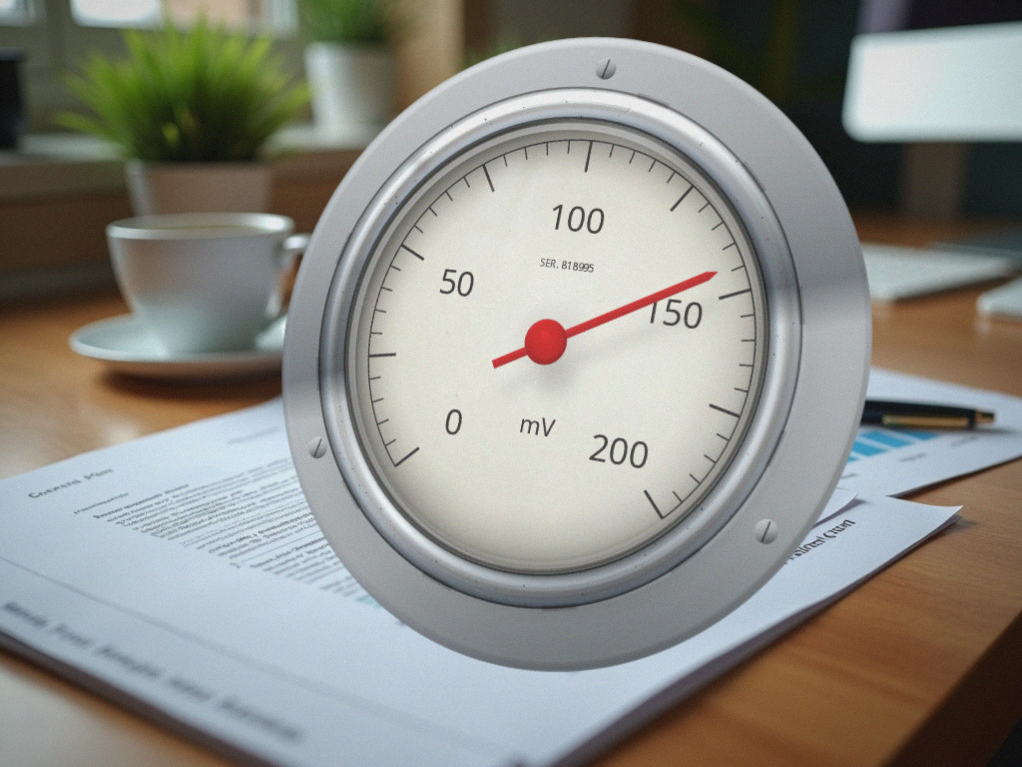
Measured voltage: 145
